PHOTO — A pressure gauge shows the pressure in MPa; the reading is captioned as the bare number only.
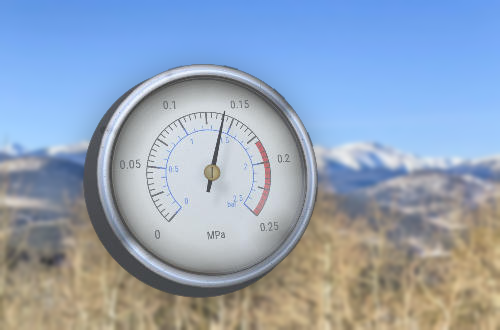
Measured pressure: 0.14
